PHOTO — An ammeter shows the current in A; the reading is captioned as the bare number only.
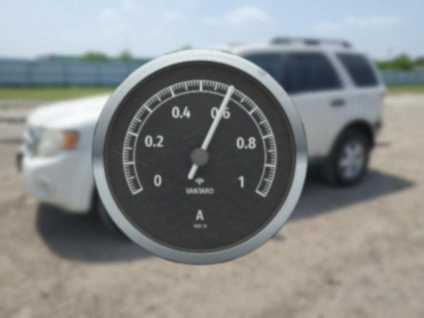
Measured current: 0.6
